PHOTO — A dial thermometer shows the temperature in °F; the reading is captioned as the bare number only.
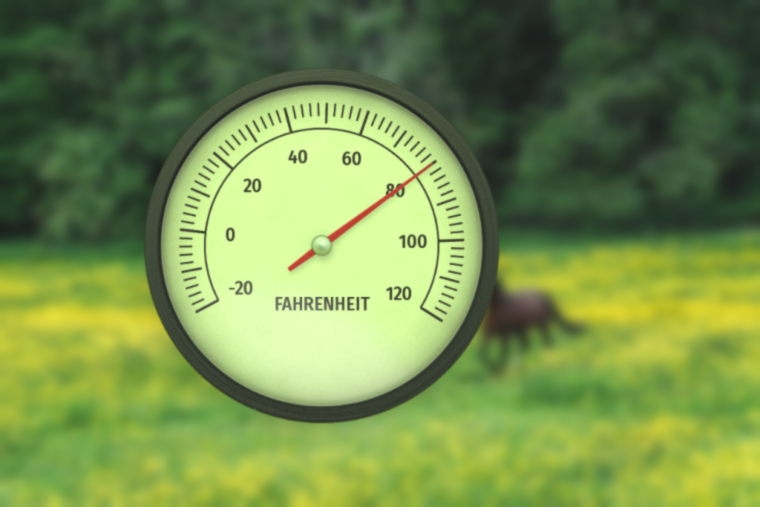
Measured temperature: 80
